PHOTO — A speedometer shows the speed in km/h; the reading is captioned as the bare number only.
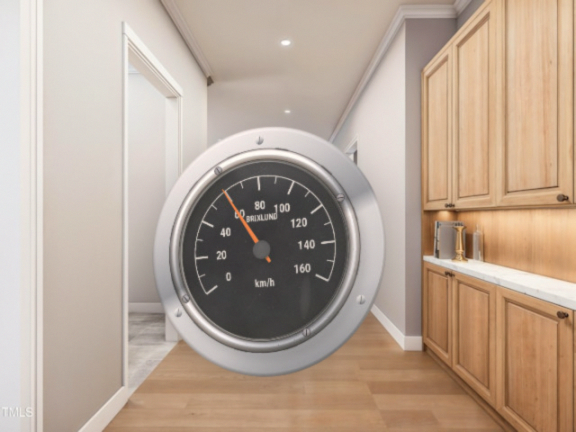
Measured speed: 60
